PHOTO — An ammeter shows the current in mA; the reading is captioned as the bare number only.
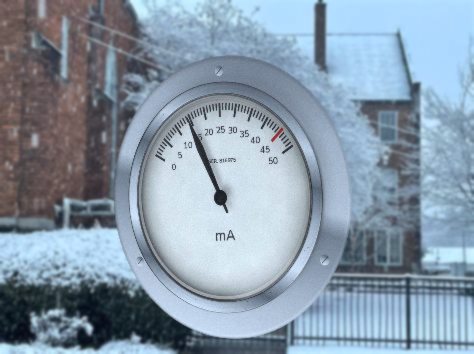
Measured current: 15
